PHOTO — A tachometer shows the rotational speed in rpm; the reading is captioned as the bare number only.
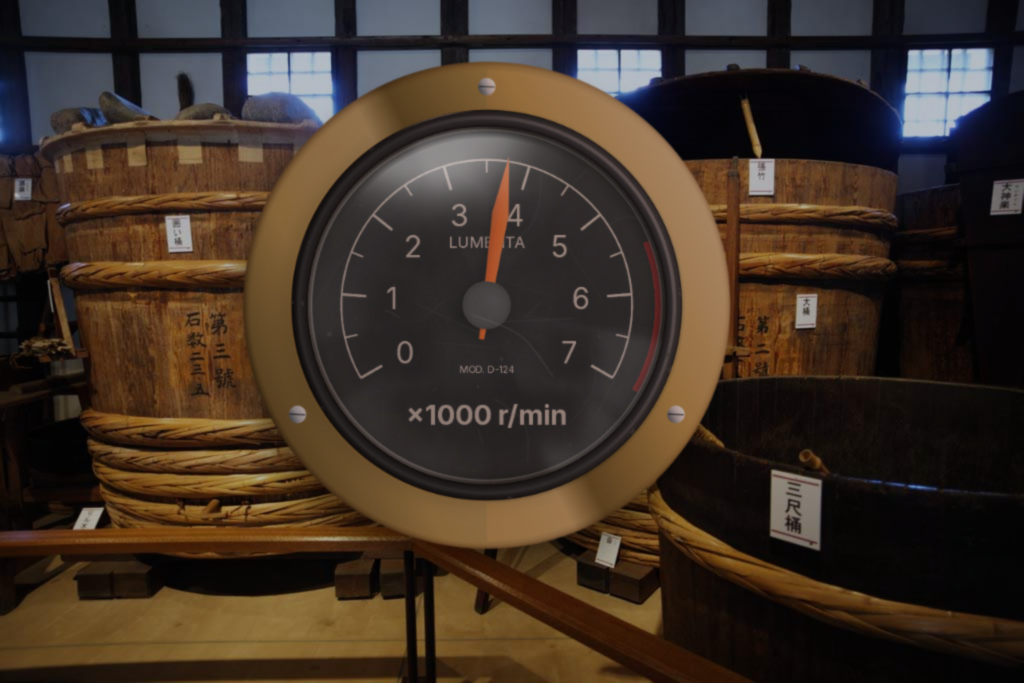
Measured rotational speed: 3750
